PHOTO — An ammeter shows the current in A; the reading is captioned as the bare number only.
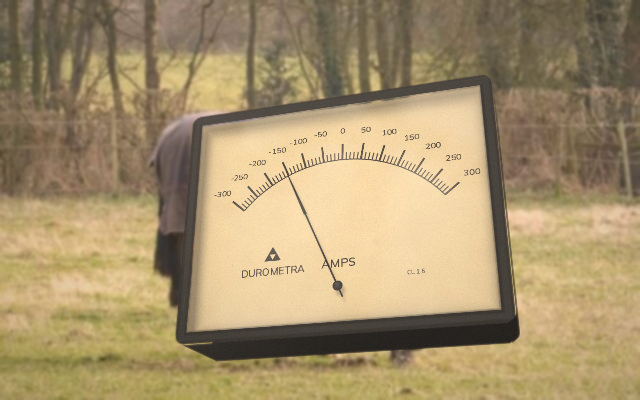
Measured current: -150
